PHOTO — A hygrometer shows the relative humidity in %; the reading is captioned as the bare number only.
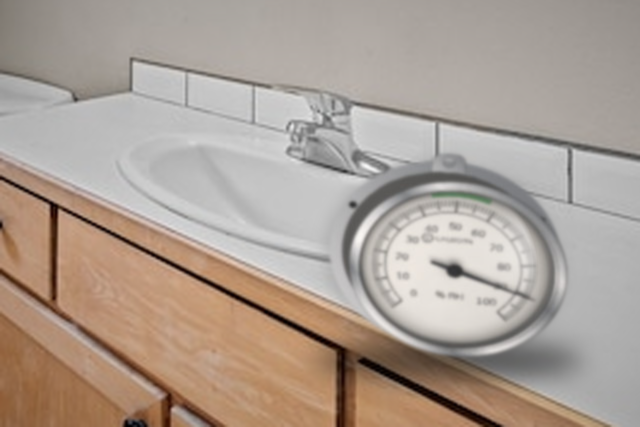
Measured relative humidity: 90
